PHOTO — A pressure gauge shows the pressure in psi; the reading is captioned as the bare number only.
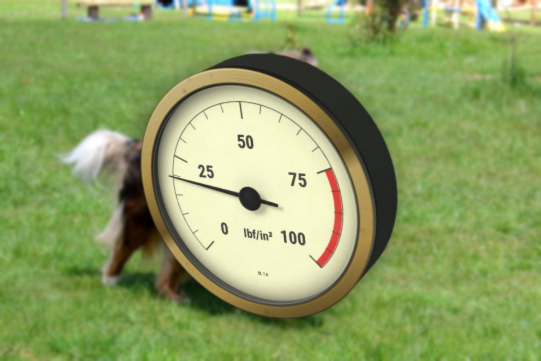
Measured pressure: 20
